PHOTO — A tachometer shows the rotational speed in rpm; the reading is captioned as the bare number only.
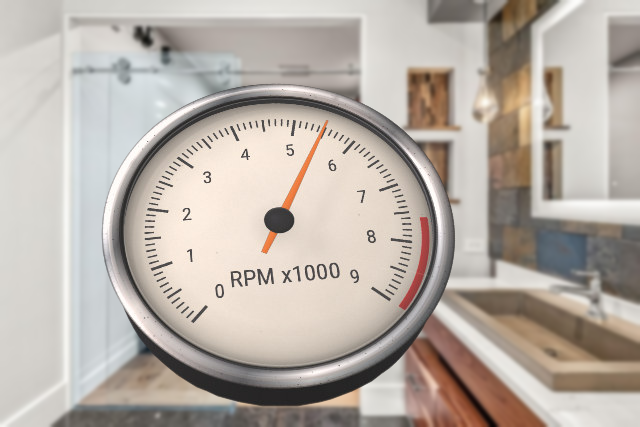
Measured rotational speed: 5500
